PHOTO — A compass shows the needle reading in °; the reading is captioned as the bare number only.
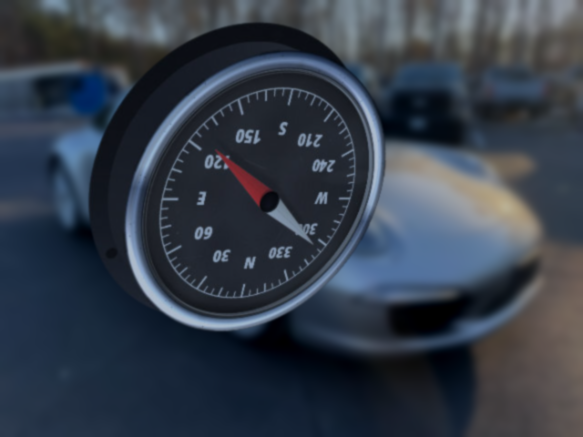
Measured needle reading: 125
